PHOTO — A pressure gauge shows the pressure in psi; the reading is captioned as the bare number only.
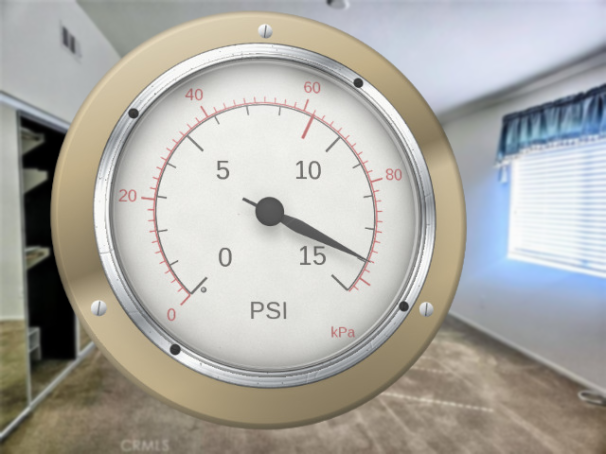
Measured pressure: 14
